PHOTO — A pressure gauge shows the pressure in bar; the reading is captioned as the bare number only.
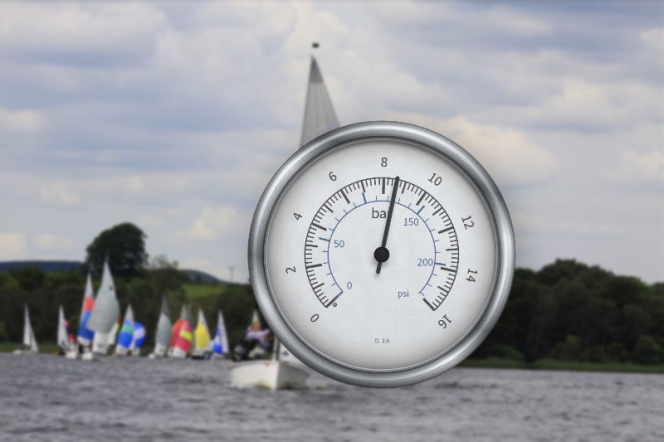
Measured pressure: 8.6
